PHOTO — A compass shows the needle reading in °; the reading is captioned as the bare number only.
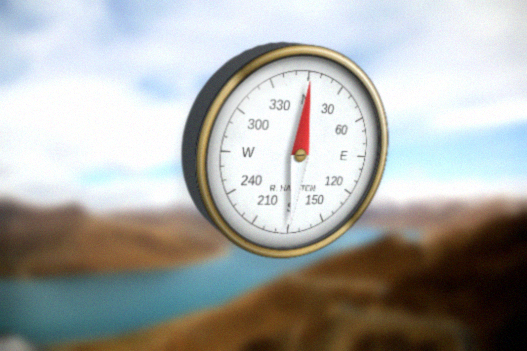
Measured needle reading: 0
